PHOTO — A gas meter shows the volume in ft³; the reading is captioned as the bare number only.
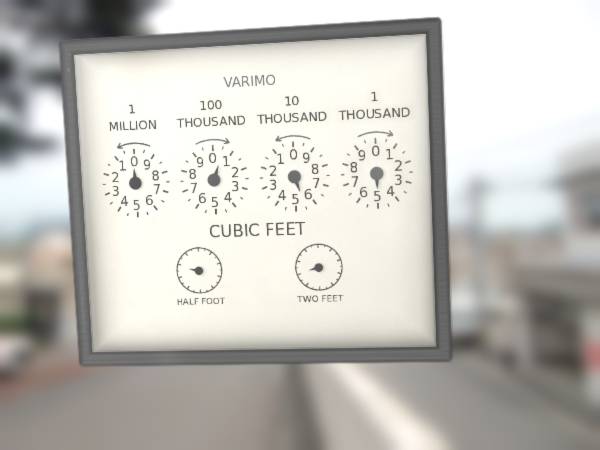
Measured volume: 5500
